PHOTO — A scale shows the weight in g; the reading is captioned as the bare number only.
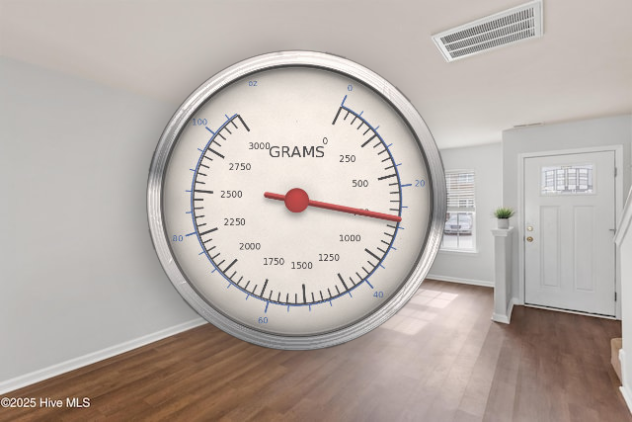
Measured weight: 750
